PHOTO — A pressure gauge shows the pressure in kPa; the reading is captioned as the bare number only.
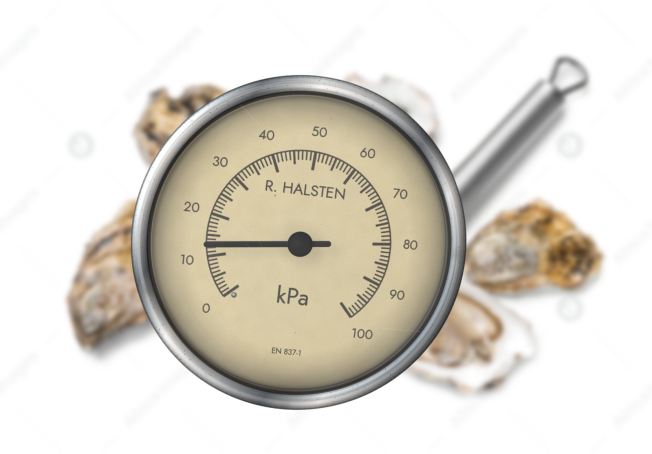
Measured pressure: 13
